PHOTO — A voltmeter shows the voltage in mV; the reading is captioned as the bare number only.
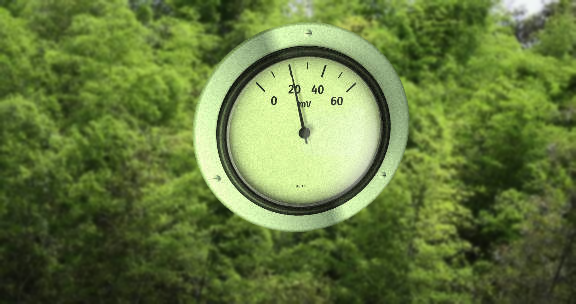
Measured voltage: 20
